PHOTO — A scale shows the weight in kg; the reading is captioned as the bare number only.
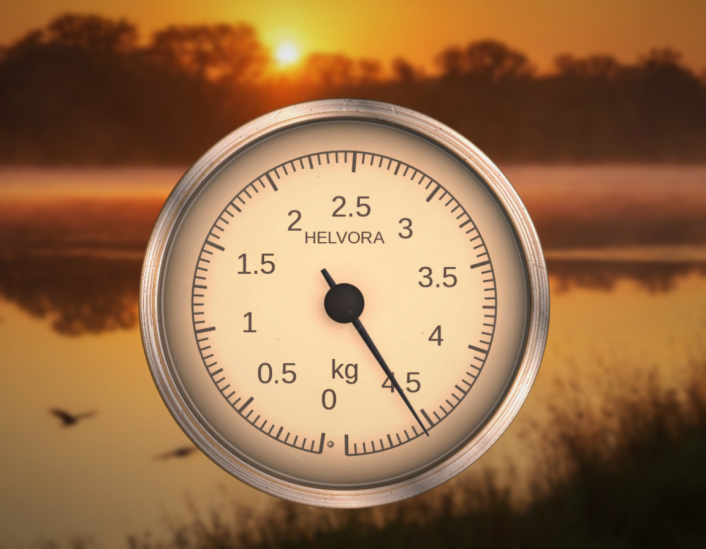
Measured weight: 4.55
